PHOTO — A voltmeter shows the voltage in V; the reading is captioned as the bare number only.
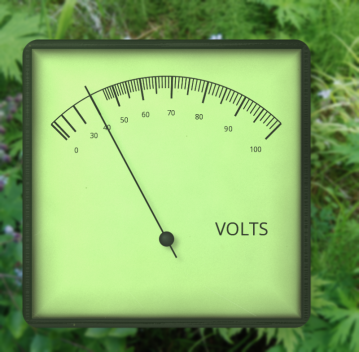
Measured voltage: 40
